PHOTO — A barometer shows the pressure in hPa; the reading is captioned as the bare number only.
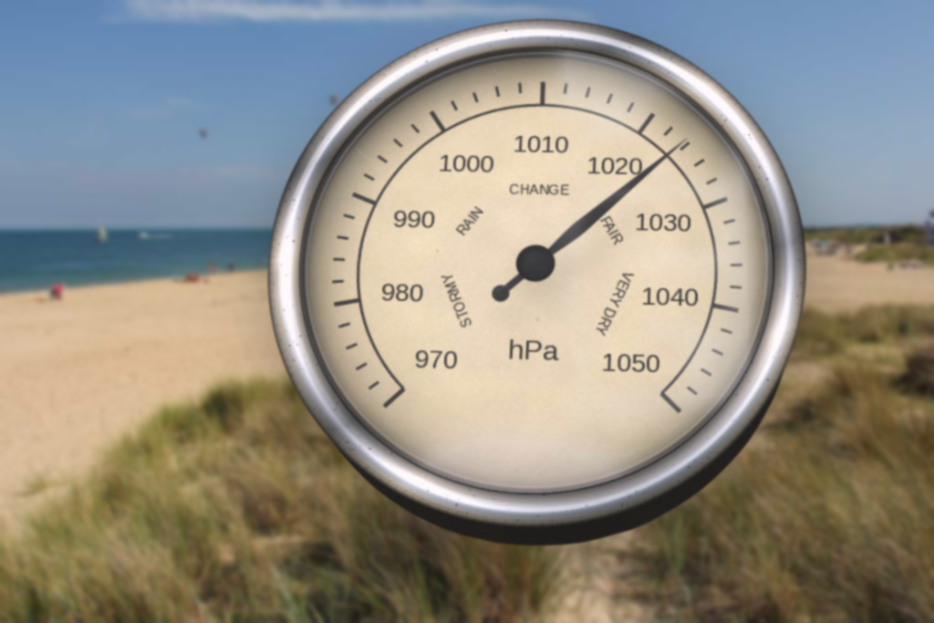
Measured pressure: 1024
